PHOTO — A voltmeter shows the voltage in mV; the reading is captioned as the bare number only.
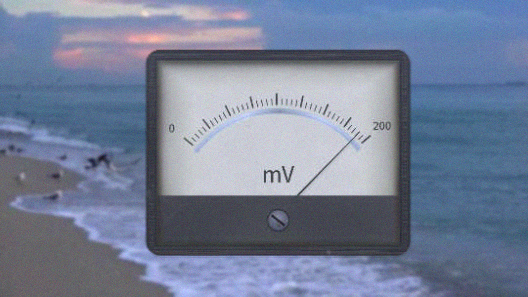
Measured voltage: 190
